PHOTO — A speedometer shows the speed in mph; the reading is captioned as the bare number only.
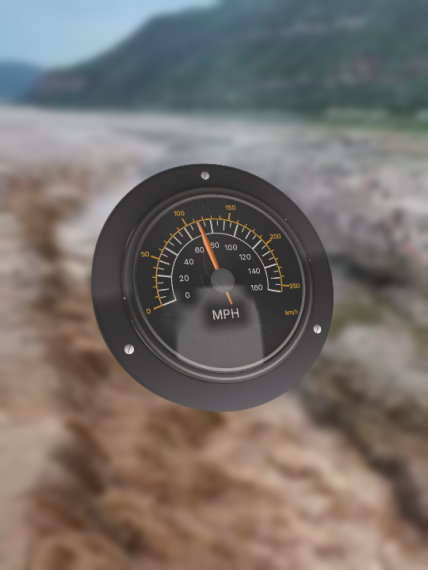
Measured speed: 70
